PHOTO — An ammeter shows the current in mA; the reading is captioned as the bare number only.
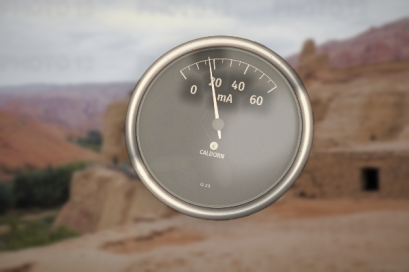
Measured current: 17.5
